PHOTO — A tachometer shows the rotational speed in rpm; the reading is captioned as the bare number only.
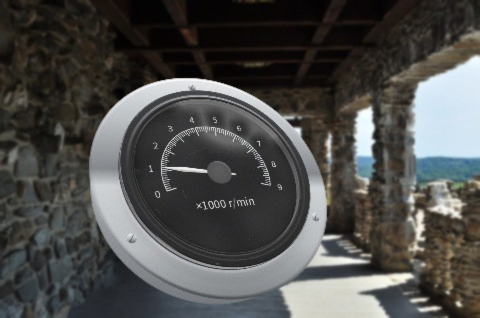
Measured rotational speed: 1000
